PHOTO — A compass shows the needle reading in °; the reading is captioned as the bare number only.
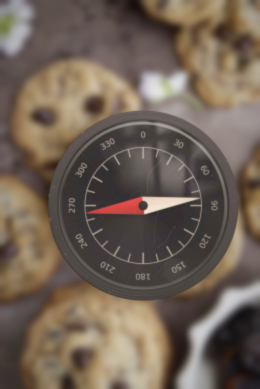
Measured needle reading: 262.5
